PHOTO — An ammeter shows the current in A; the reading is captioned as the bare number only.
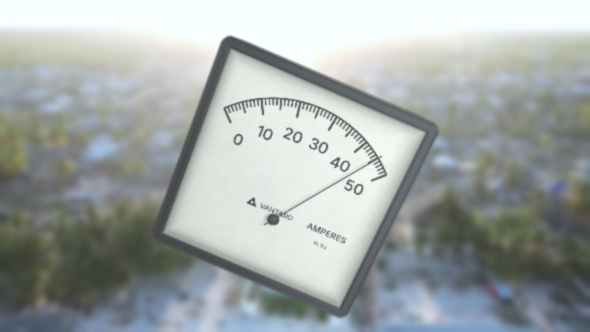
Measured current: 45
